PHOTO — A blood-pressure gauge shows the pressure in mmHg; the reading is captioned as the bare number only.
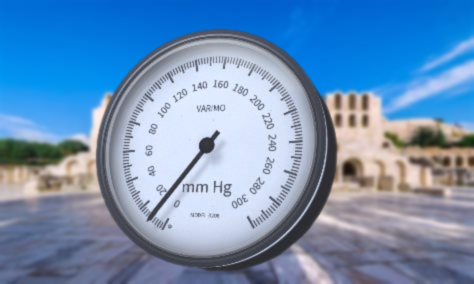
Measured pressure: 10
